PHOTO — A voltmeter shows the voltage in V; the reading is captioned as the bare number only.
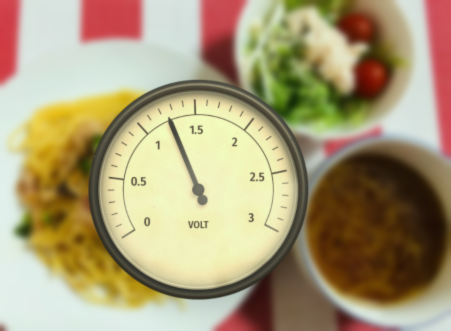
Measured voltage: 1.25
